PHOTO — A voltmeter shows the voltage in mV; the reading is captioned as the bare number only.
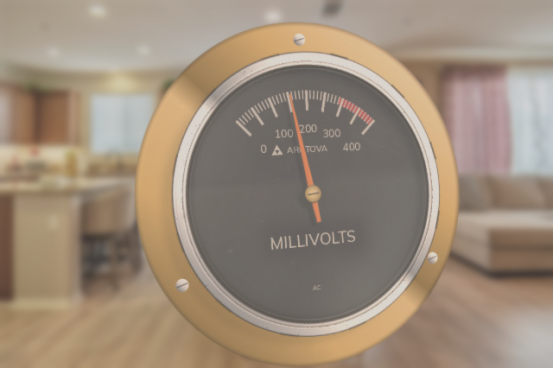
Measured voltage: 150
